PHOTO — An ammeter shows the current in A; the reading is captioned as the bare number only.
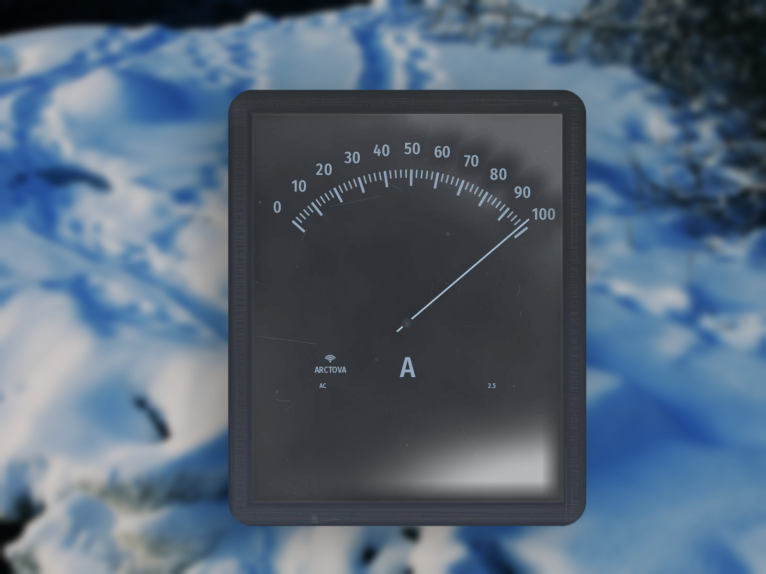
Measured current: 98
